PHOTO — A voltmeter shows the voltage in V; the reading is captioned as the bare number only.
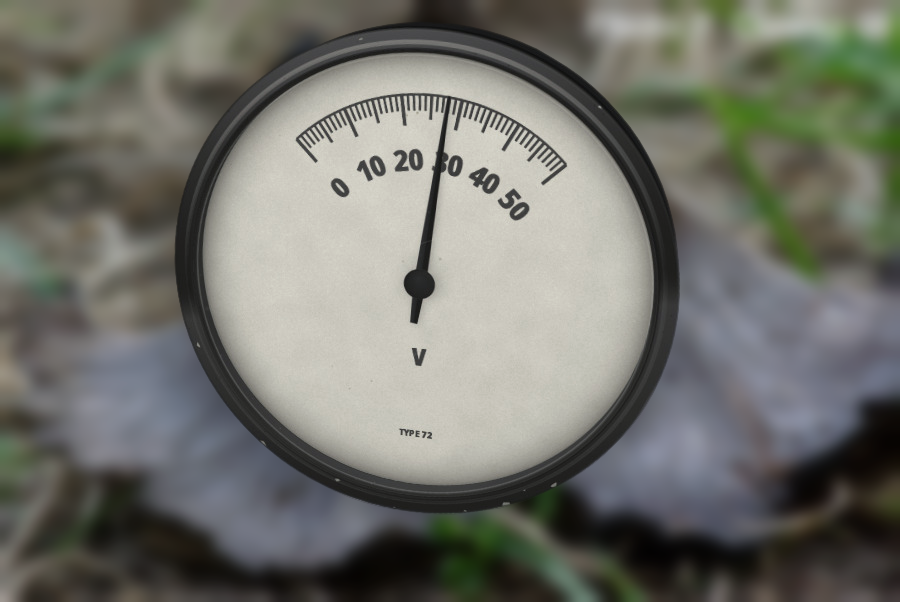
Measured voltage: 28
